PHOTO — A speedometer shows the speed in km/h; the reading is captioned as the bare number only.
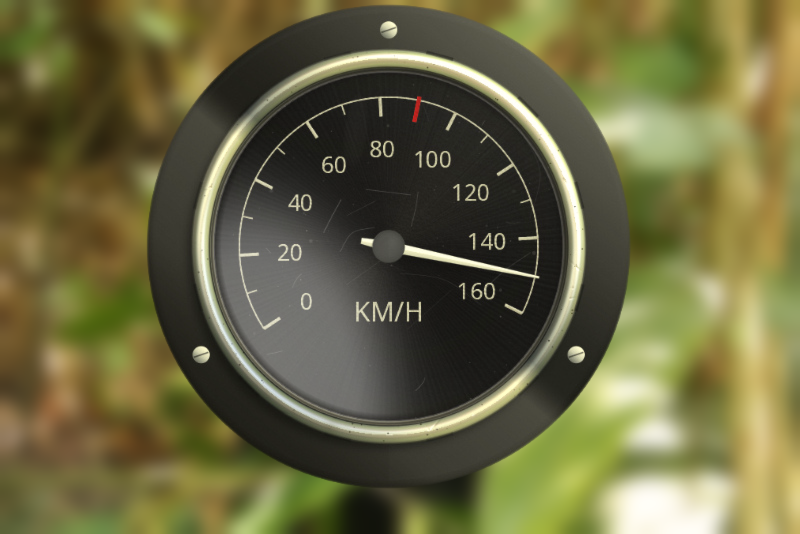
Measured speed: 150
